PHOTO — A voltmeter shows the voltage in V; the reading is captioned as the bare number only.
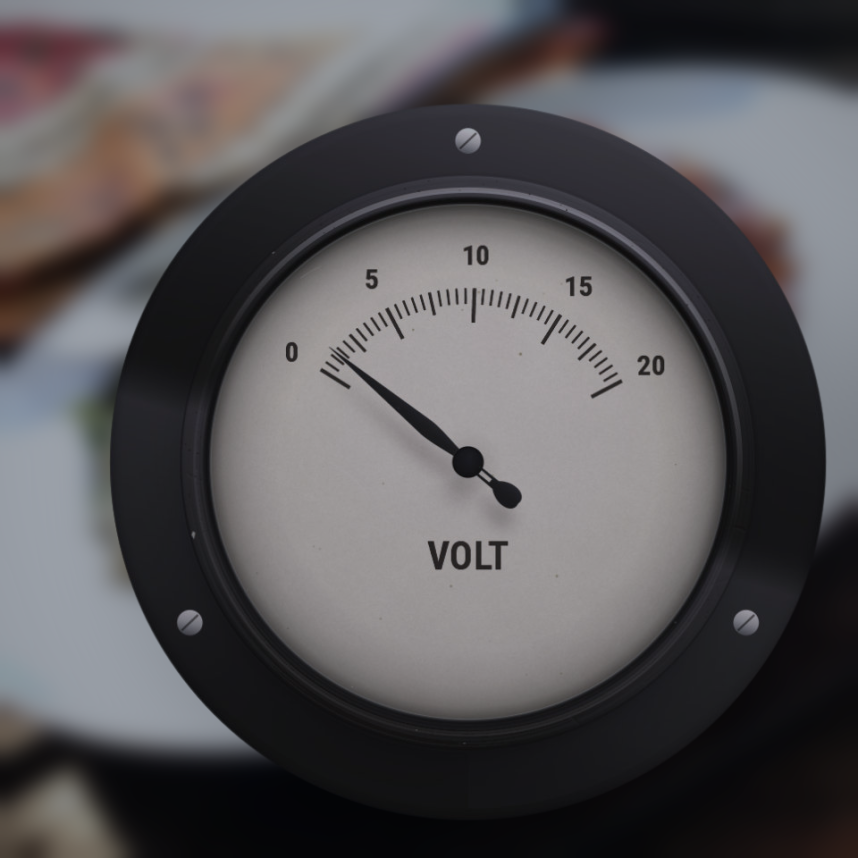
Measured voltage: 1.25
